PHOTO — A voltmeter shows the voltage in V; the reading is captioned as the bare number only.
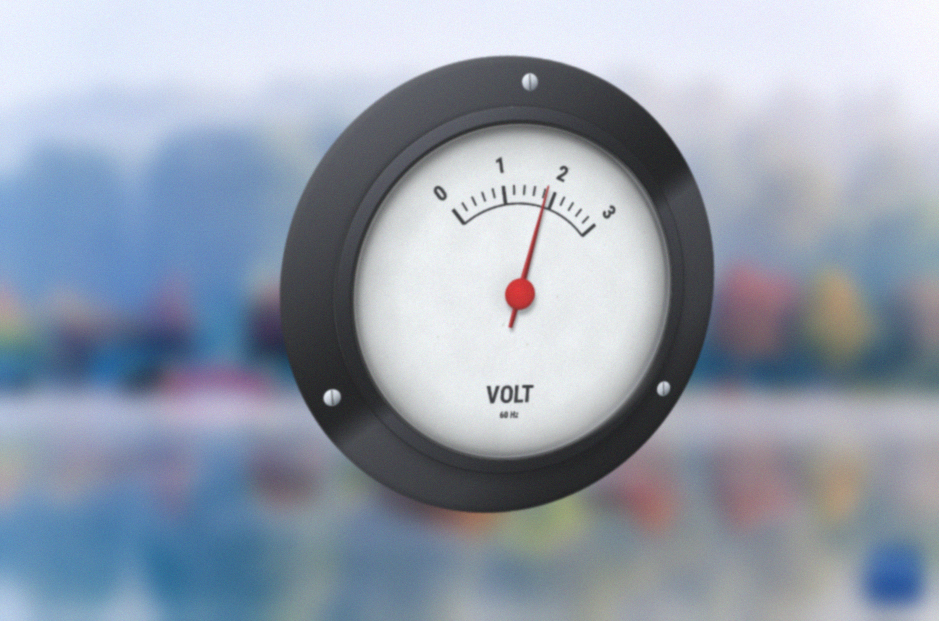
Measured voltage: 1.8
